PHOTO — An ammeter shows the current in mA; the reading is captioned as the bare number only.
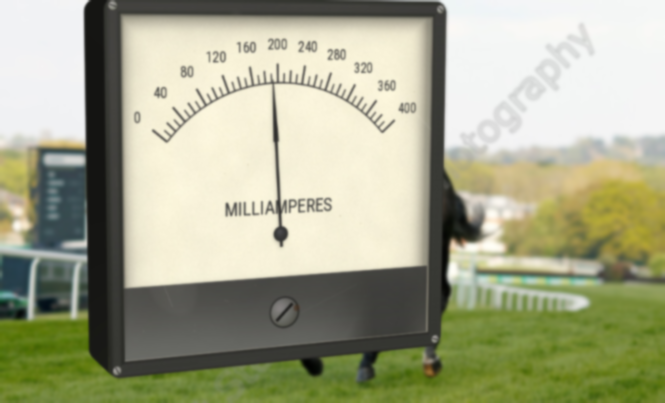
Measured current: 190
